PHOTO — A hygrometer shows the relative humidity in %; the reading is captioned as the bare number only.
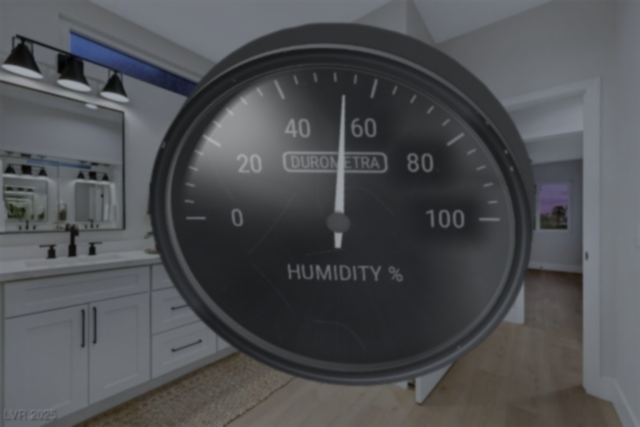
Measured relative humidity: 54
